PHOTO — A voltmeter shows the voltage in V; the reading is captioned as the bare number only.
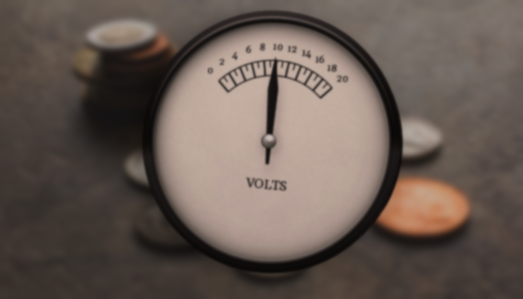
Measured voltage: 10
